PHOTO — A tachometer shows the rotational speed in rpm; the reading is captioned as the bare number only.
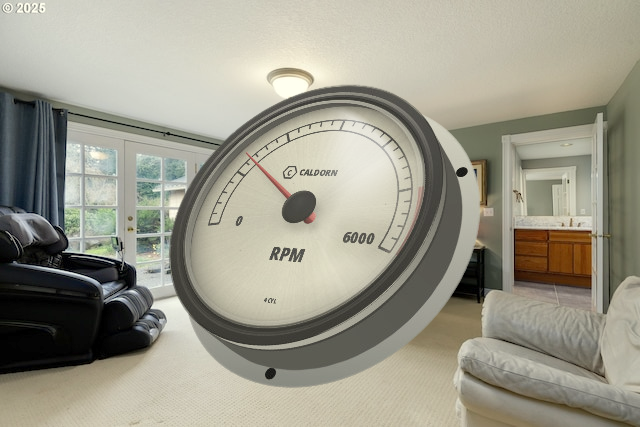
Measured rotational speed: 1300
